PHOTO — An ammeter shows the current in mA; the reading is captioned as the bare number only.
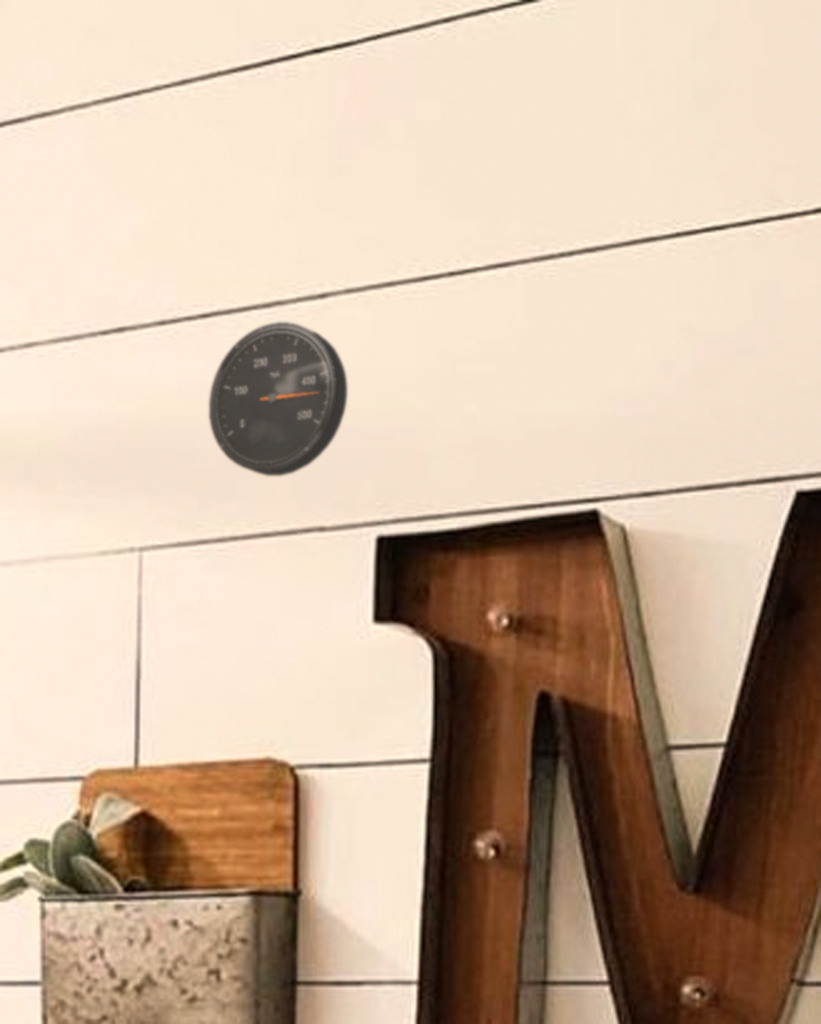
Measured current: 440
